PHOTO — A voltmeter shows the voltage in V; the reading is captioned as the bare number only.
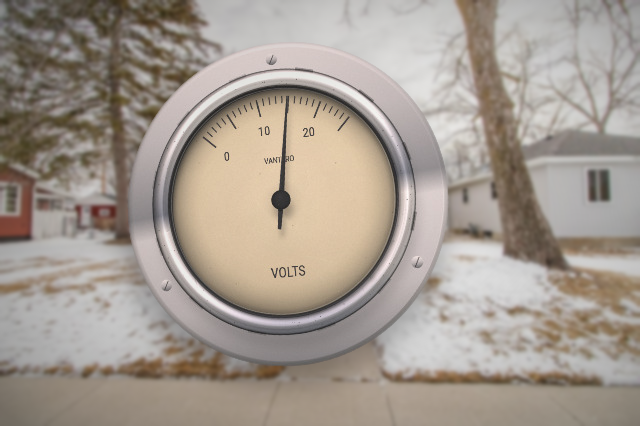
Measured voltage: 15
